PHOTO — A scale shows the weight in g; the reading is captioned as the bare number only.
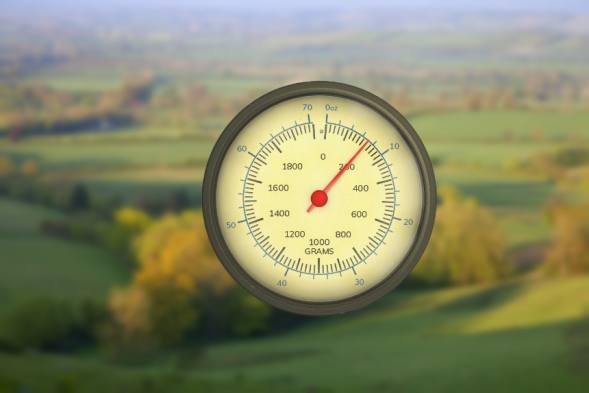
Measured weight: 200
